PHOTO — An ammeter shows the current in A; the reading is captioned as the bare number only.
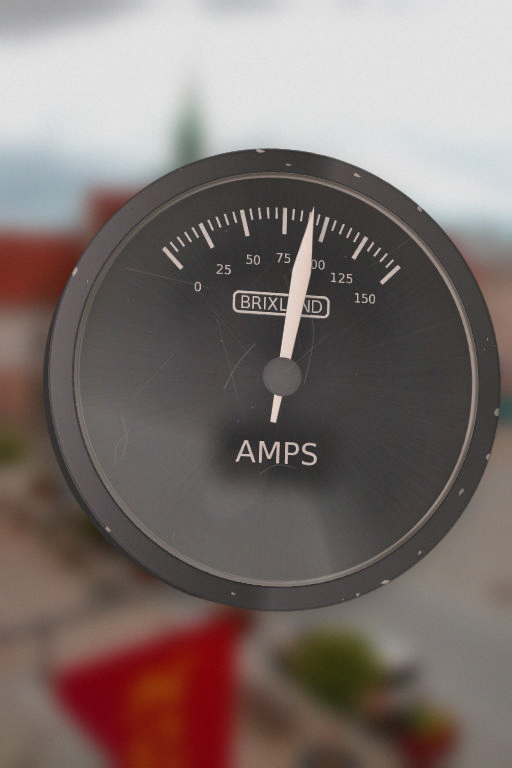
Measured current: 90
